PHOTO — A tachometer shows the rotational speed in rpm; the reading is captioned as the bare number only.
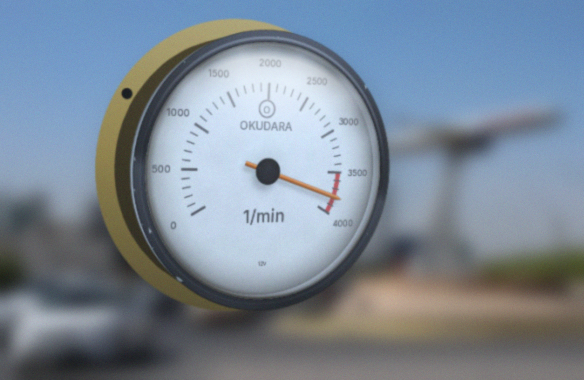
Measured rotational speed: 3800
